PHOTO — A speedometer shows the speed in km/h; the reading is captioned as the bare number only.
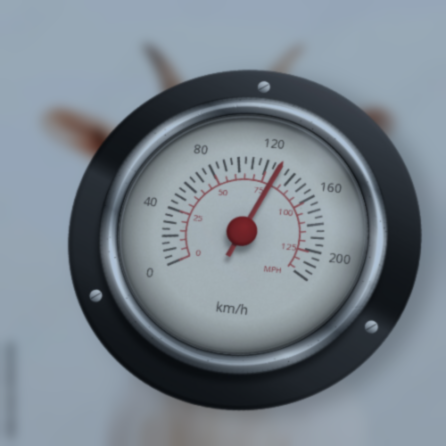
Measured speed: 130
